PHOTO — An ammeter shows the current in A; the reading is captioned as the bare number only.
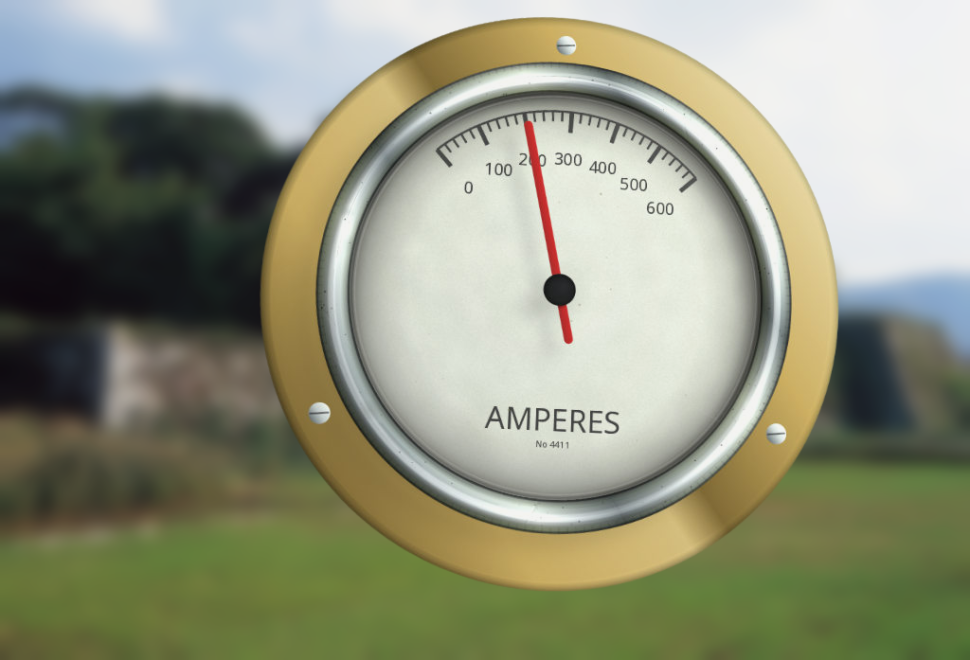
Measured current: 200
